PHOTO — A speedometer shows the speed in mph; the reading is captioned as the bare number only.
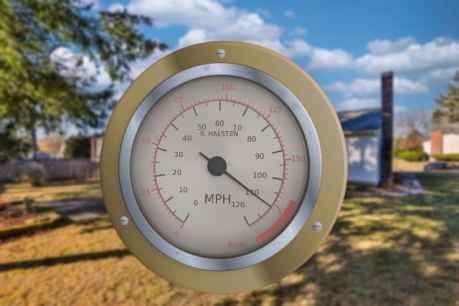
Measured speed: 110
